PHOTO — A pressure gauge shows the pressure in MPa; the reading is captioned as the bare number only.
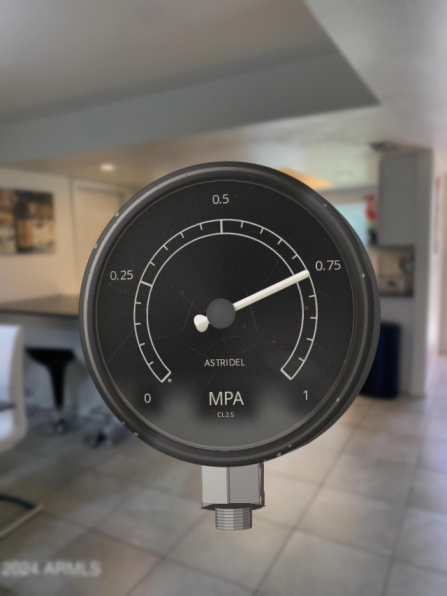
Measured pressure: 0.75
